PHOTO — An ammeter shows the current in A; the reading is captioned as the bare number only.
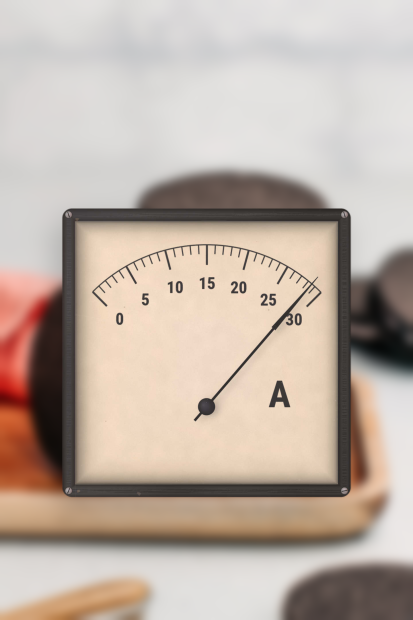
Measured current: 28.5
